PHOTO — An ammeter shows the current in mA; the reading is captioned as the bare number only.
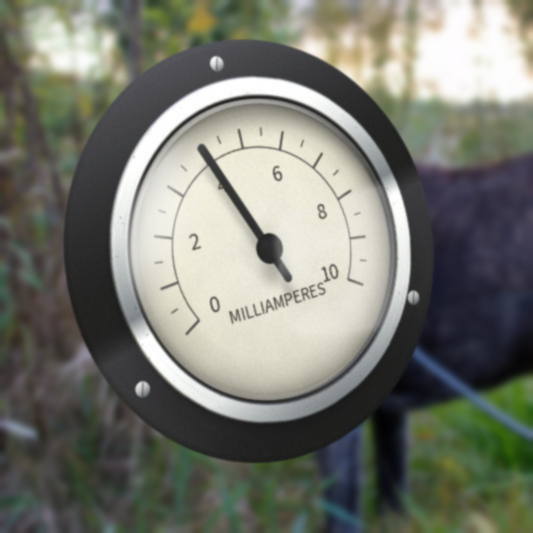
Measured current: 4
